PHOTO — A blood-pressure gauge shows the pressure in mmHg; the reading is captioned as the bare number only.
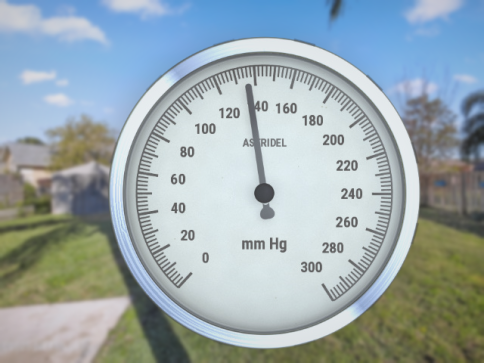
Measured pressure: 136
